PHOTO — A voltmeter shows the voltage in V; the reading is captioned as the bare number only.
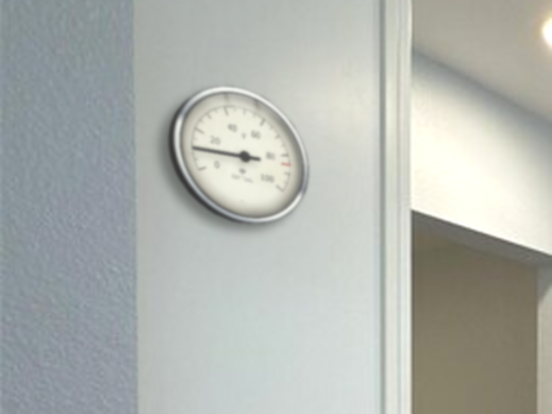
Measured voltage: 10
